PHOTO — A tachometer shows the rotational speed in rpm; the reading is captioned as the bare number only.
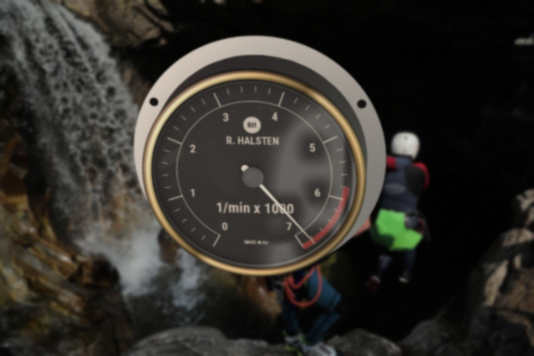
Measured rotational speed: 6800
